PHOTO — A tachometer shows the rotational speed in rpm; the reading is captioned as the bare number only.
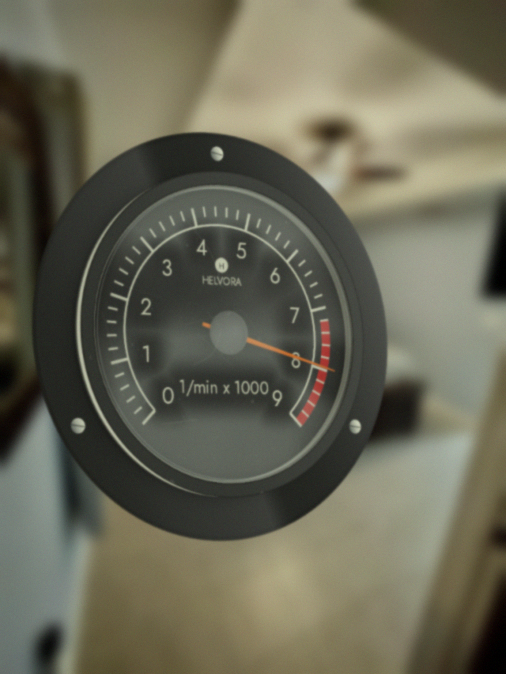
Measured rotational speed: 8000
